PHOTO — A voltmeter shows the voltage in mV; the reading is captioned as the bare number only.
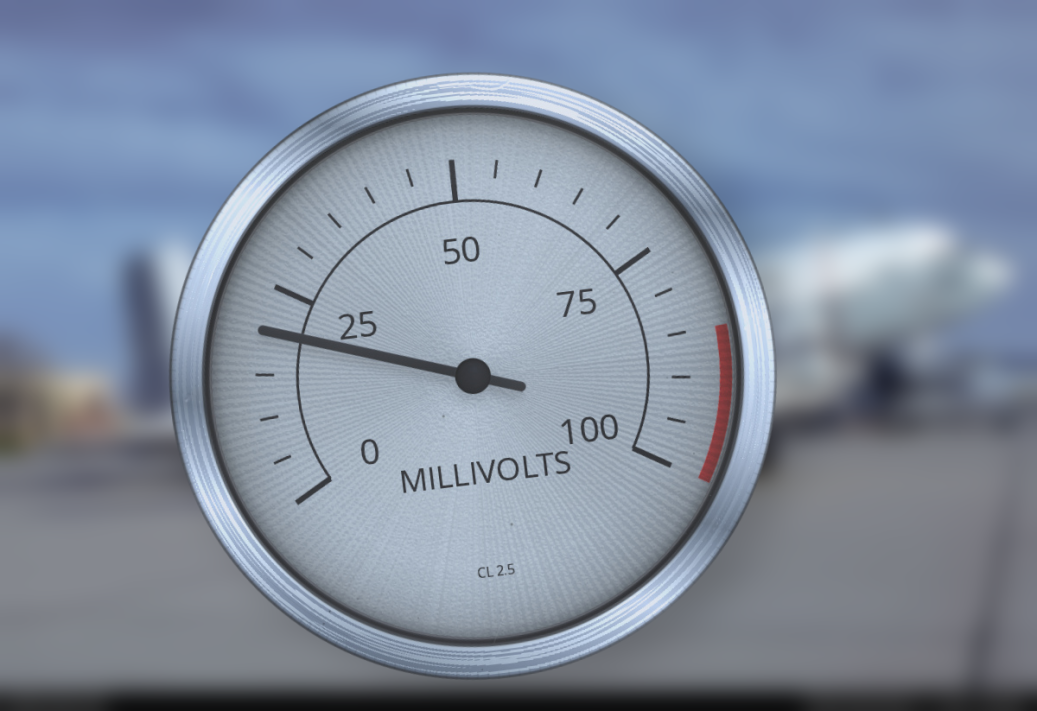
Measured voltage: 20
